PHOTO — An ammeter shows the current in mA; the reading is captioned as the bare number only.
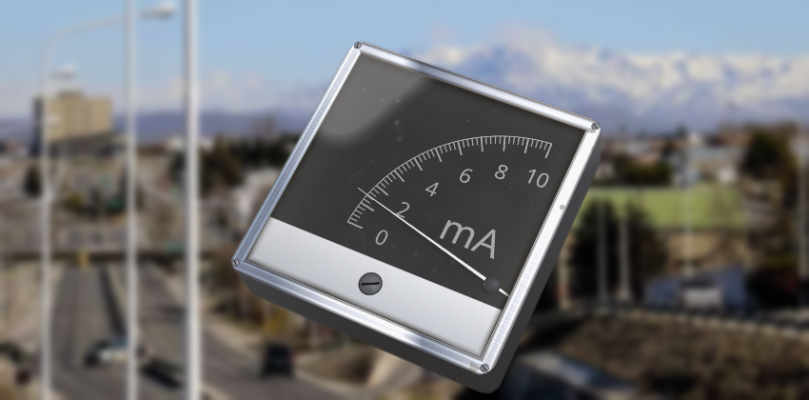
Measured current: 1.4
